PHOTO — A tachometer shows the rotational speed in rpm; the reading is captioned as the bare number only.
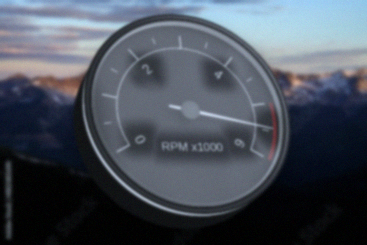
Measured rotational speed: 5500
